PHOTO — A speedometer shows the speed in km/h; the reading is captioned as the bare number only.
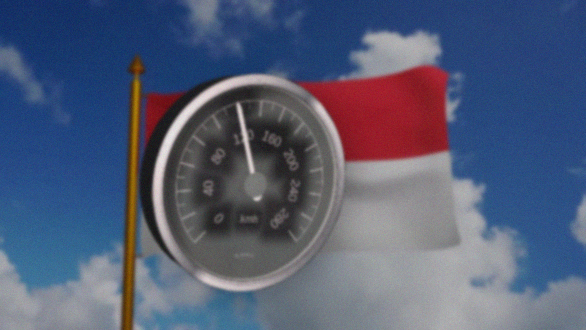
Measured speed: 120
